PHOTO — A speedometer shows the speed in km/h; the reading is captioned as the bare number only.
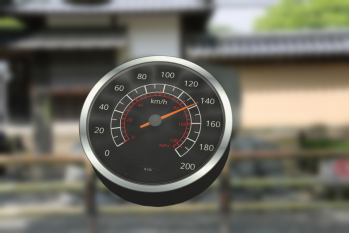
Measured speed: 140
